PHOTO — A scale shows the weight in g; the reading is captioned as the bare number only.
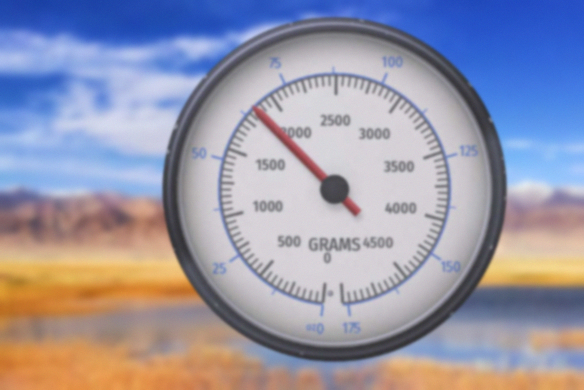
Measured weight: 1850
